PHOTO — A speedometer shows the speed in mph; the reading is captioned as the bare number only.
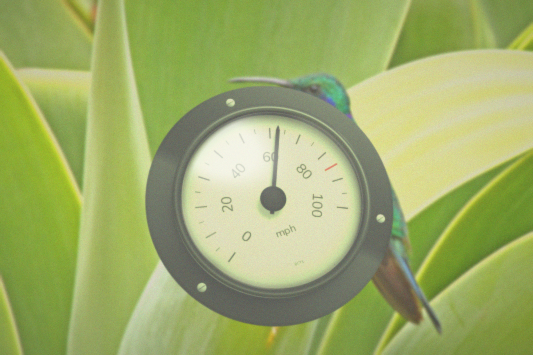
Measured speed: 62.5
